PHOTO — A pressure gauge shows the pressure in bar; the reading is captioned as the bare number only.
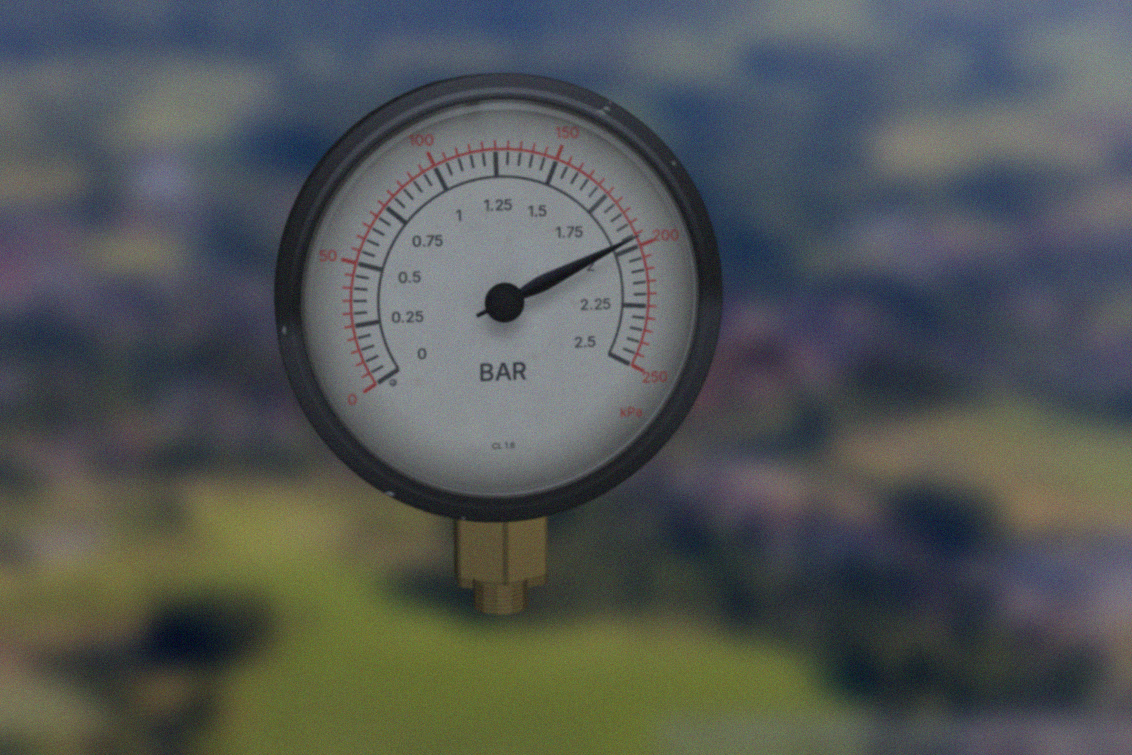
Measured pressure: 1.95
